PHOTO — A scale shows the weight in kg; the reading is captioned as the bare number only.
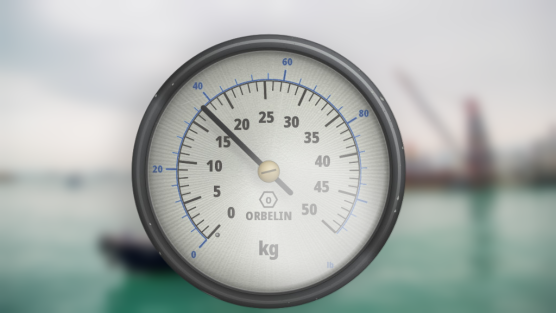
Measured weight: 17
